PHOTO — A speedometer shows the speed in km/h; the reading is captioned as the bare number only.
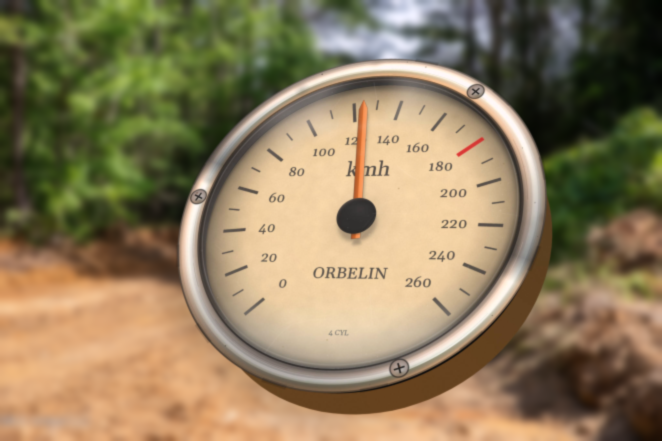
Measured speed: 125
